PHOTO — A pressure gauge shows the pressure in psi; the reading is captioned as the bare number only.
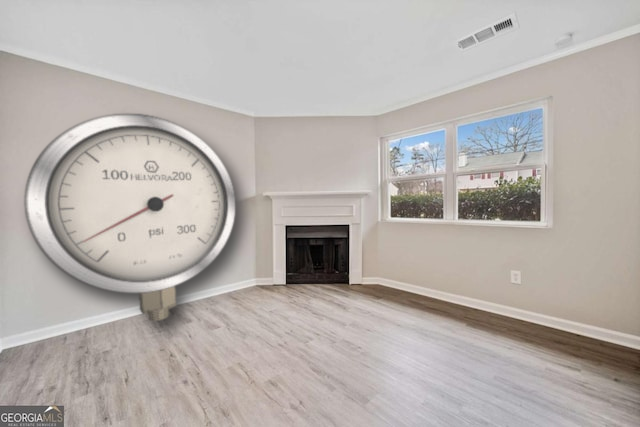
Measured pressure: 20
